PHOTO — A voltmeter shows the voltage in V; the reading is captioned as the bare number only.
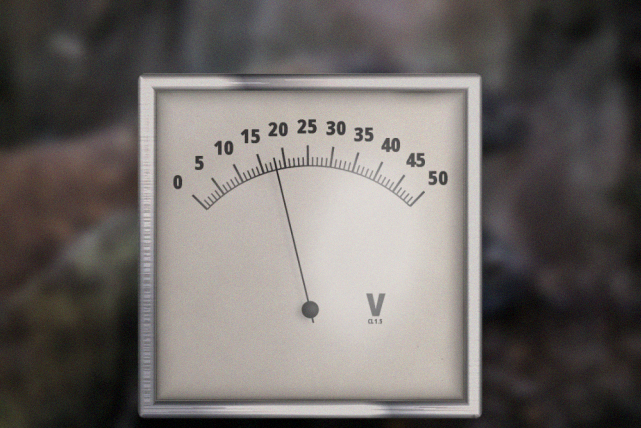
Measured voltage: 18
